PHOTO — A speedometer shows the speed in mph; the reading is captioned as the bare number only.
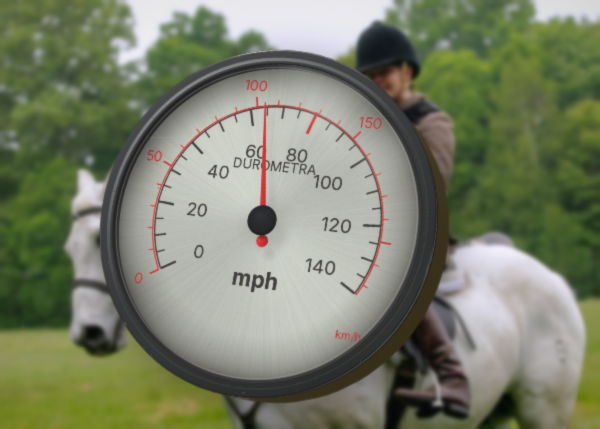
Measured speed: 65
